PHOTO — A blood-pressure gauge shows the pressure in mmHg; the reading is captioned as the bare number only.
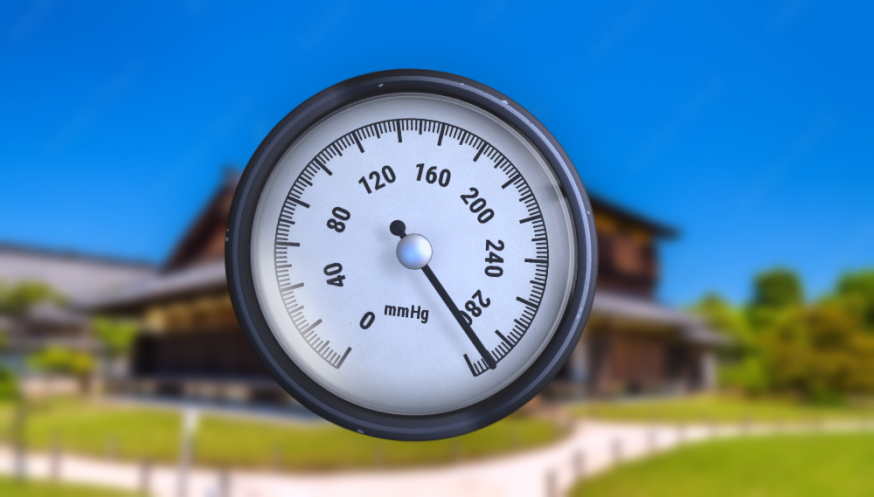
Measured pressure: 292
